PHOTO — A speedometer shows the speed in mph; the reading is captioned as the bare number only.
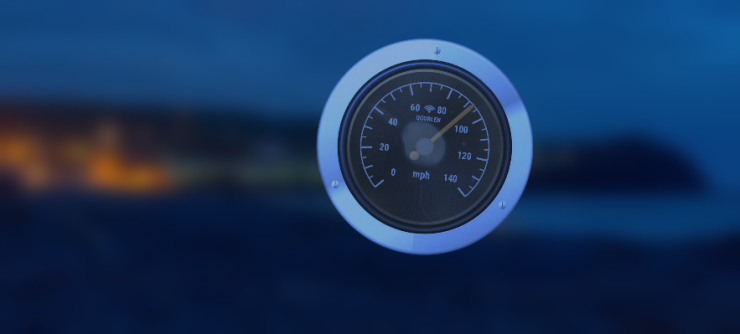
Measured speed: 92.5
